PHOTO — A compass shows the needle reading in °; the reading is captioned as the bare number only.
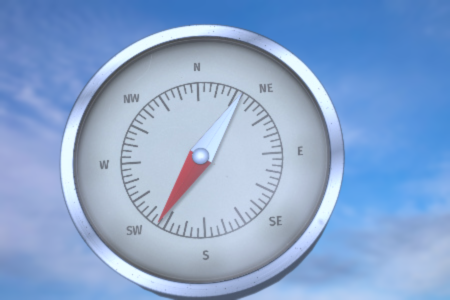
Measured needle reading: 215
